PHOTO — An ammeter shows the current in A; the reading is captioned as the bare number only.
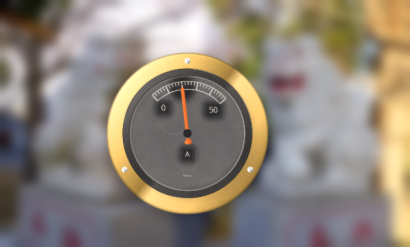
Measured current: 20
